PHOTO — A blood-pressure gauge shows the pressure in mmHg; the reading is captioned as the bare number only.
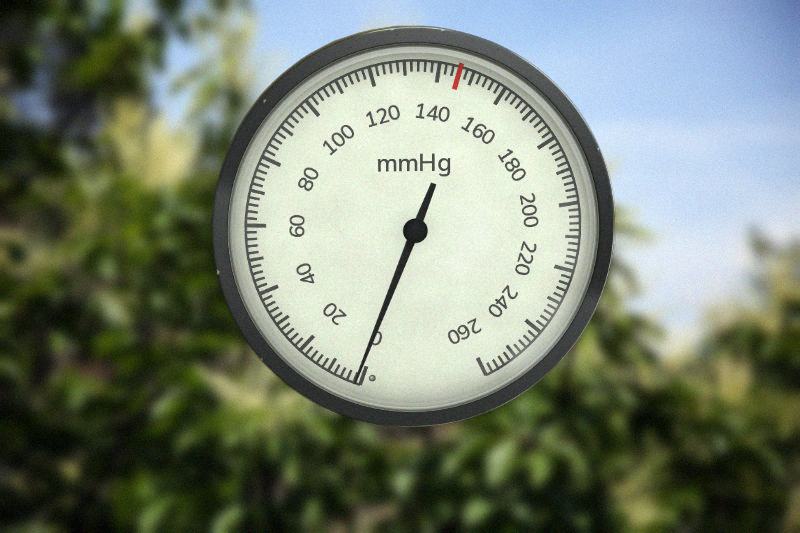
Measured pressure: 2
